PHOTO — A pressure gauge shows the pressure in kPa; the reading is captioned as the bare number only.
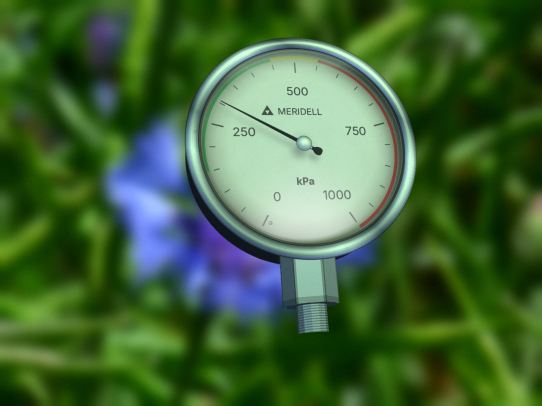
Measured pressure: 300
